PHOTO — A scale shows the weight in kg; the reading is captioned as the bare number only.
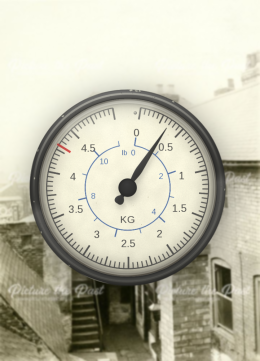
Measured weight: 0.35
